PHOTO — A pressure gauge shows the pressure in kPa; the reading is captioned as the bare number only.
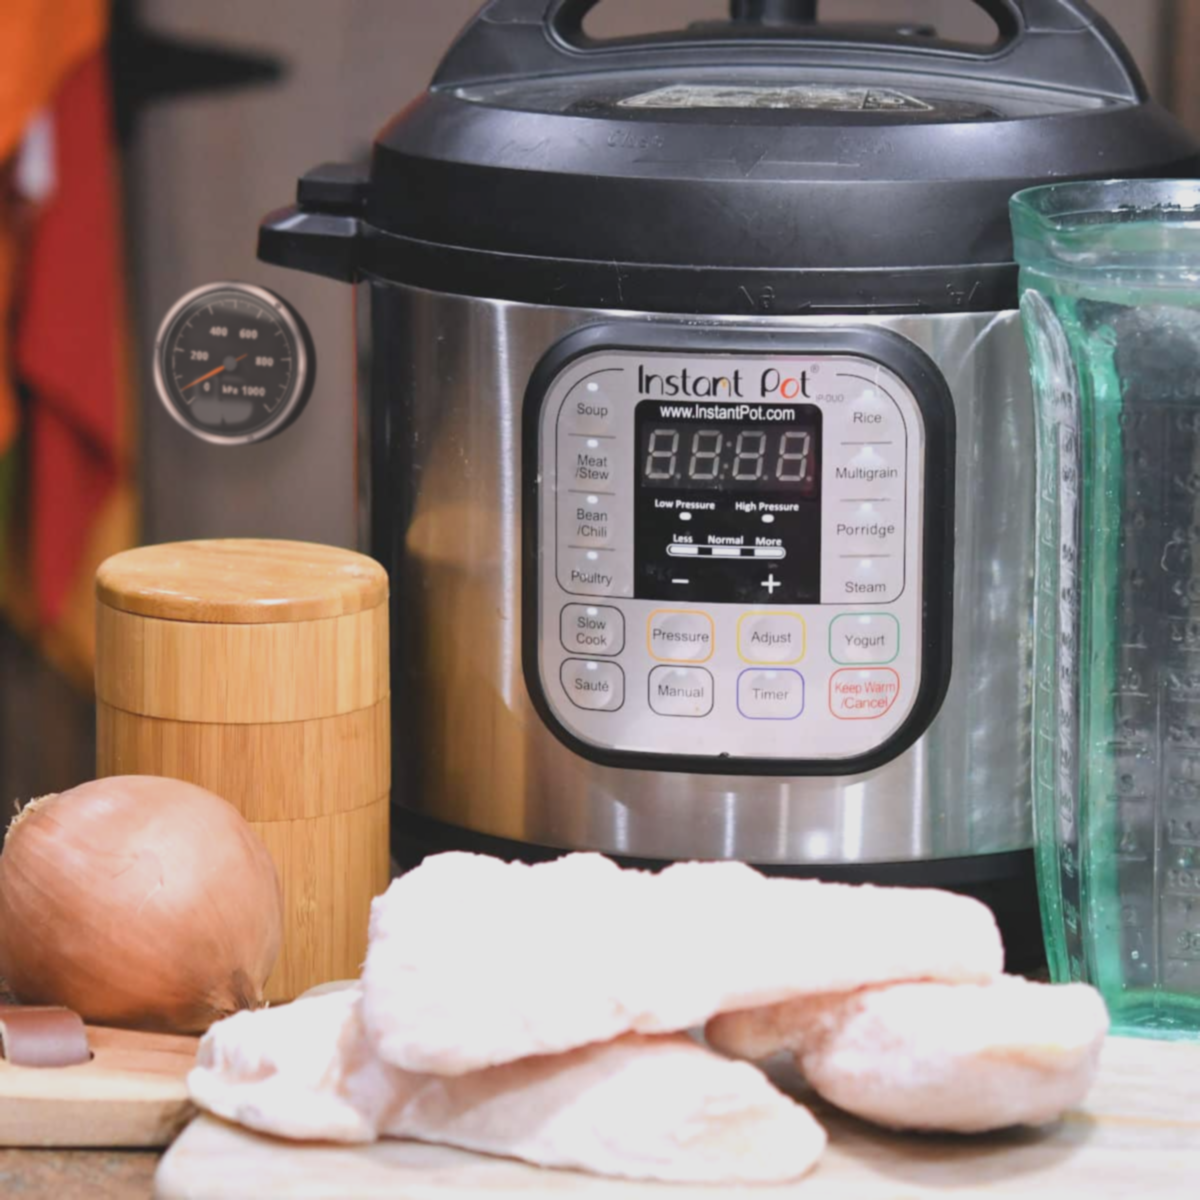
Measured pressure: 50
